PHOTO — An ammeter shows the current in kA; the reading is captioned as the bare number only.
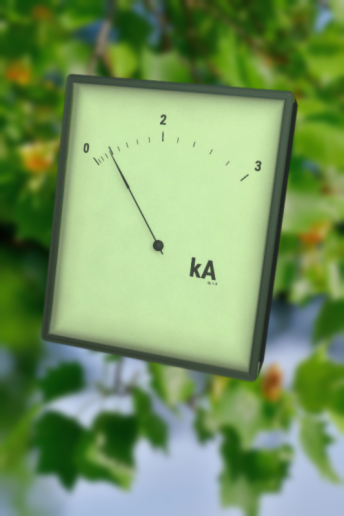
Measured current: 1
